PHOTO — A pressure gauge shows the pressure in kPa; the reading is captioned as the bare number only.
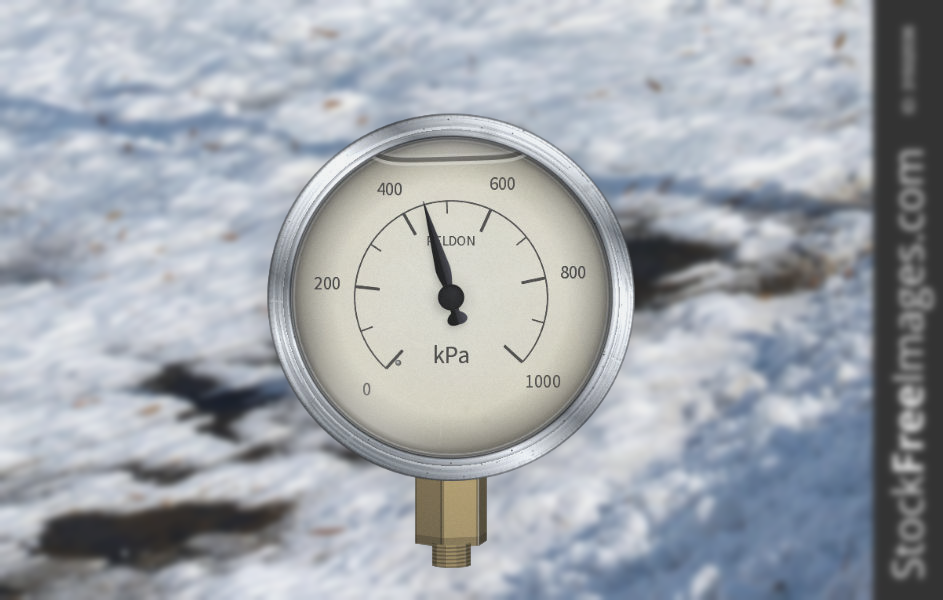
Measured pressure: 450
